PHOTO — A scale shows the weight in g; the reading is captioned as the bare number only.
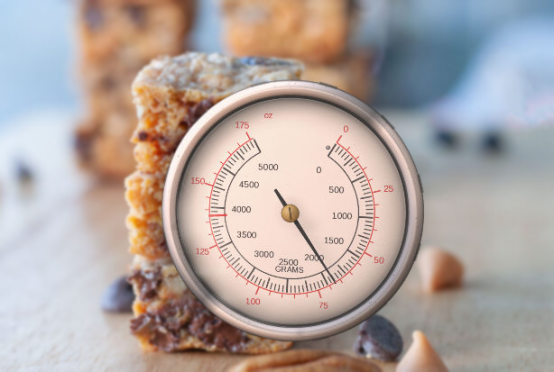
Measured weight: 1900
